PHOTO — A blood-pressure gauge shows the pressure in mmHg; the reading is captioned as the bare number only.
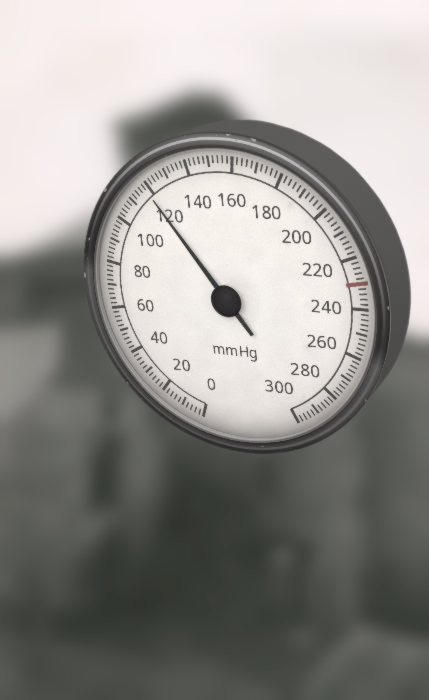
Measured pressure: 120
